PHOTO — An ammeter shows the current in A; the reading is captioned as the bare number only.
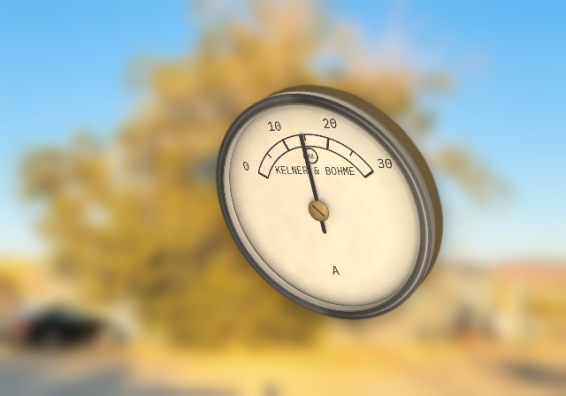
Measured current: 15
